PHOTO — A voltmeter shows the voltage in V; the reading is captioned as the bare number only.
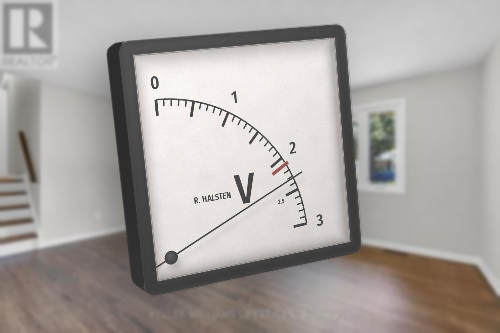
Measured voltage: 2.3
